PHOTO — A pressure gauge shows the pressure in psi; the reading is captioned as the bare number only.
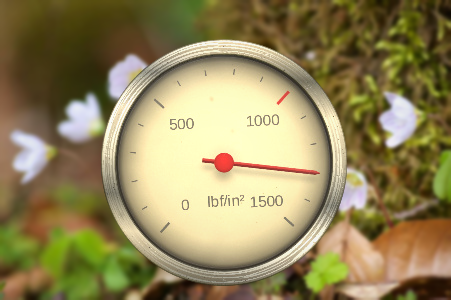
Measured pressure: 1300
